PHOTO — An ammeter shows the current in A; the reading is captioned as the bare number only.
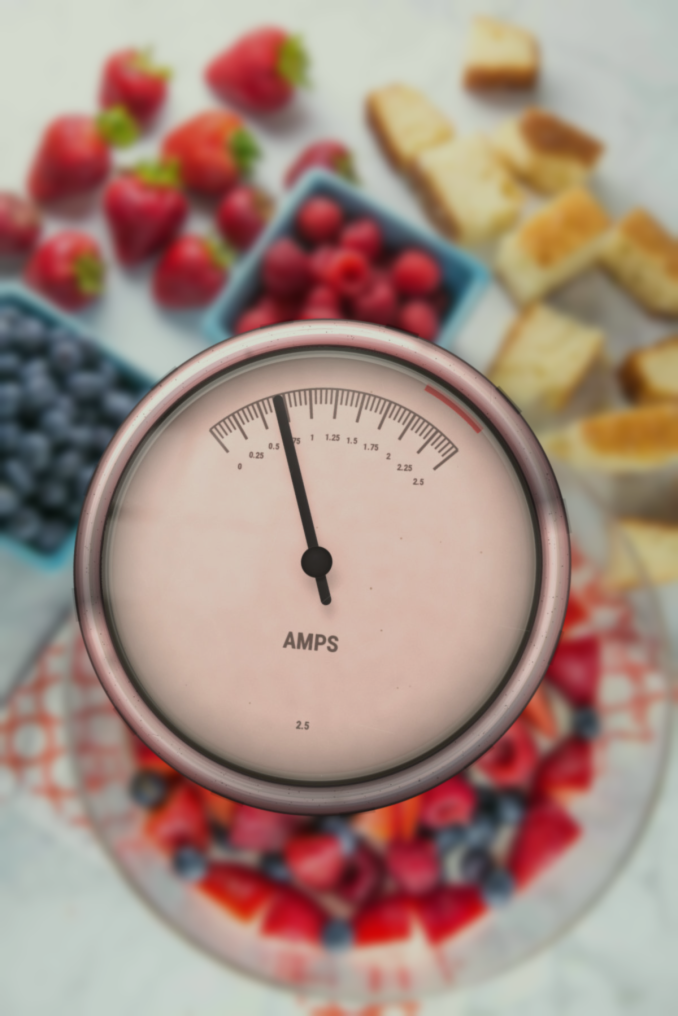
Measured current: 0.7
